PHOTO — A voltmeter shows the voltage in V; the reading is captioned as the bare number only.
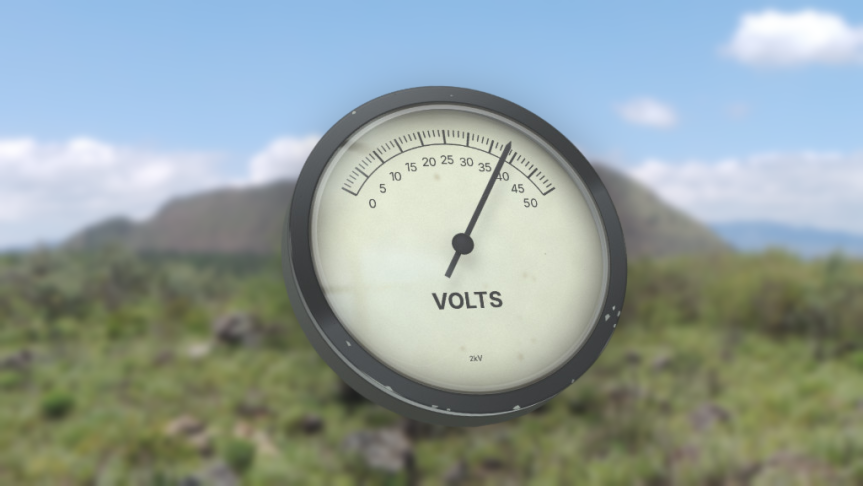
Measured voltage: 38
